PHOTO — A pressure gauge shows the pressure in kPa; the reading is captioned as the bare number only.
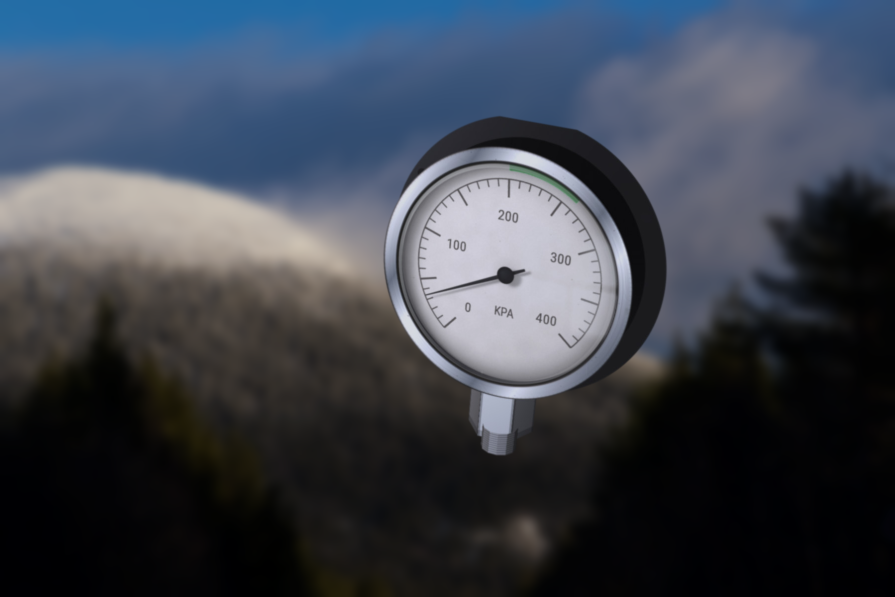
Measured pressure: 35
